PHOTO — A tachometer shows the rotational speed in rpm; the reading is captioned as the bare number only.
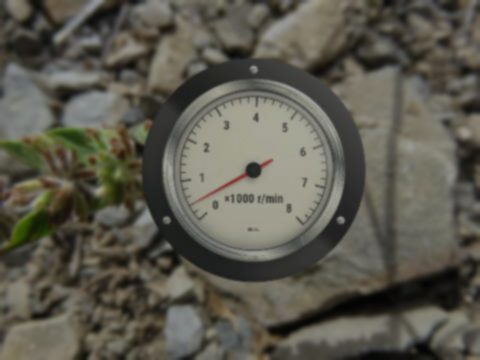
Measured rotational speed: 400
